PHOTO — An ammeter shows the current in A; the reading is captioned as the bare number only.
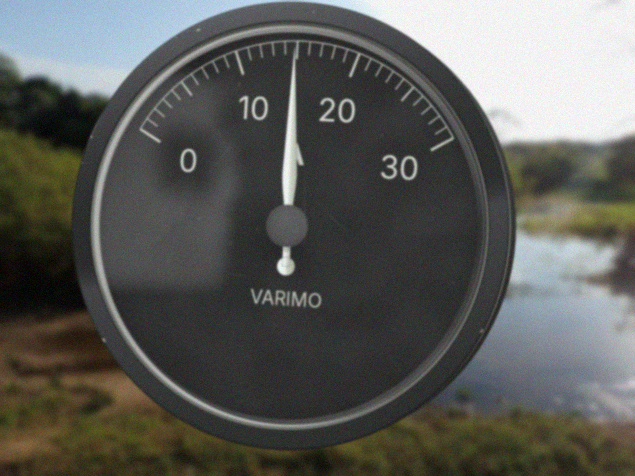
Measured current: 15
